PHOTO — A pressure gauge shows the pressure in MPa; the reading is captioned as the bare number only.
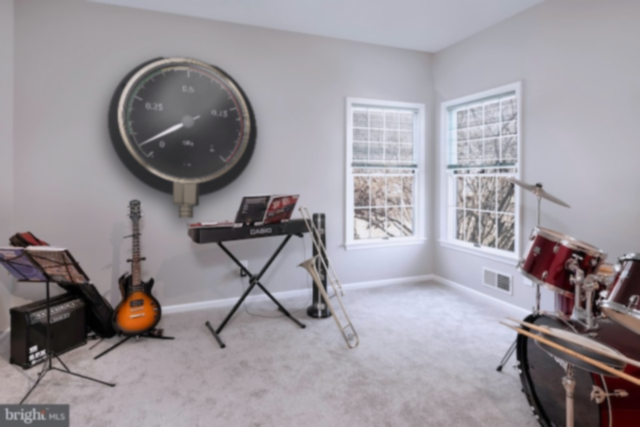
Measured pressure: 0.05
